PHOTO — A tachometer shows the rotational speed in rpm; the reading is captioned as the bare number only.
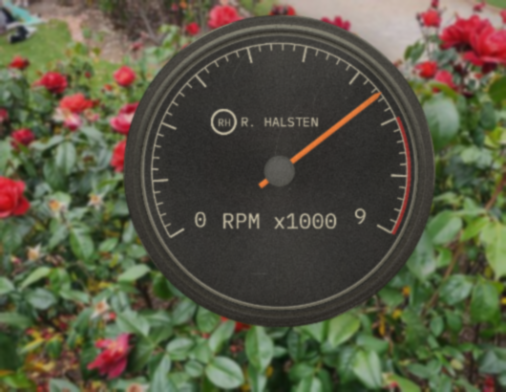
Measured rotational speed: 6500
